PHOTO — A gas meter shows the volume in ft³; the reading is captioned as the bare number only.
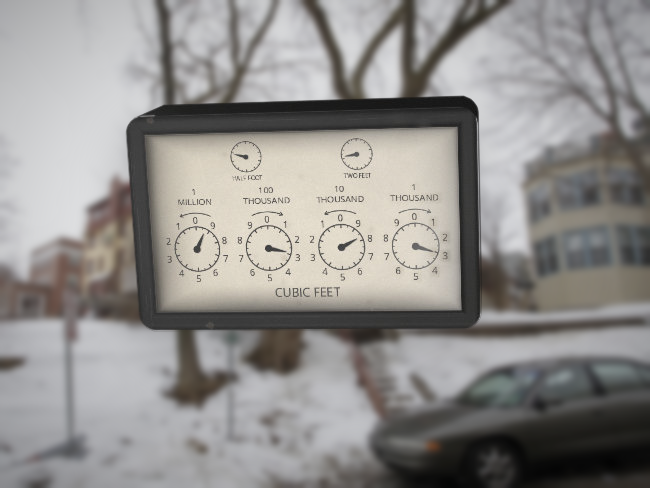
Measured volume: 928300
